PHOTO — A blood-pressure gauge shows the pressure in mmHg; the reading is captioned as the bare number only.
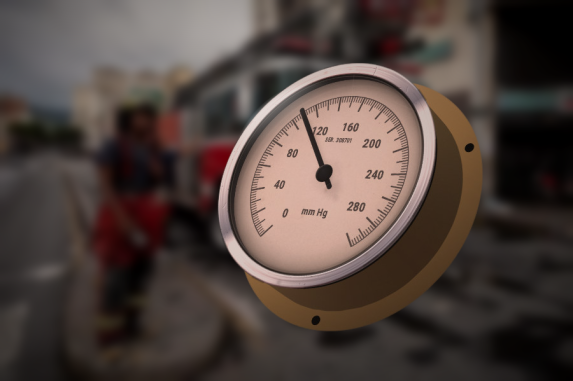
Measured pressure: 110
